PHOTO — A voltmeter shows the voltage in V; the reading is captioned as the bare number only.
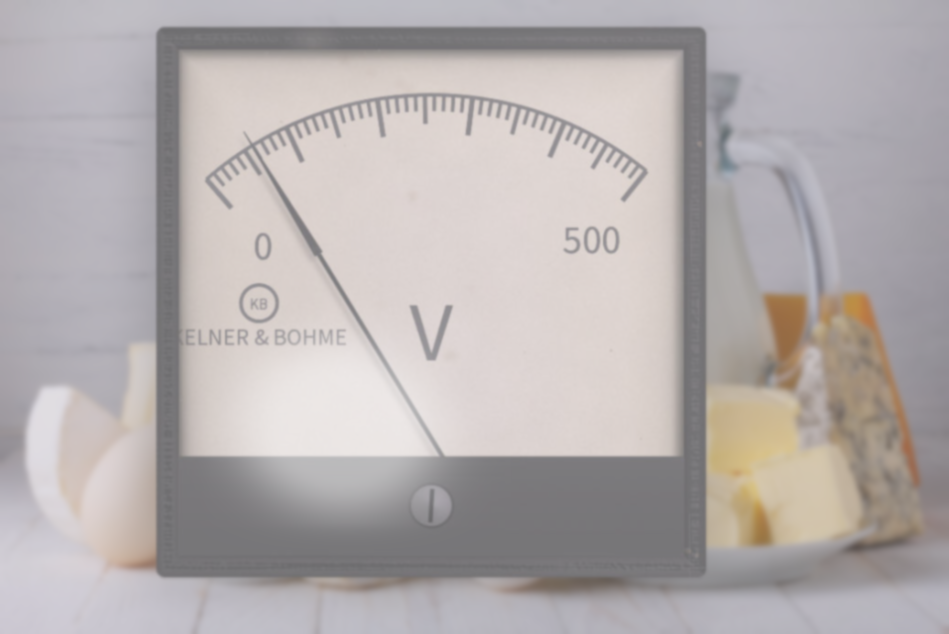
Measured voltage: 60
